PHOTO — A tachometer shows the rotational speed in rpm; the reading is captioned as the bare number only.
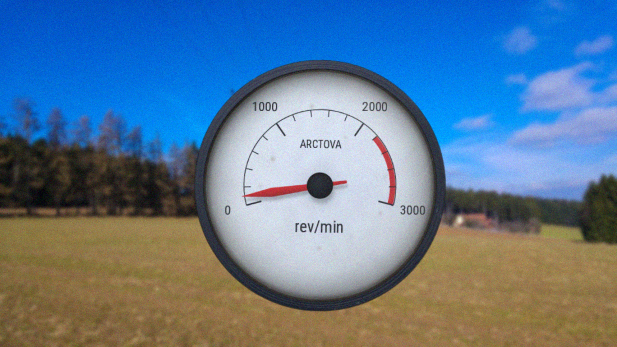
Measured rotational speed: 100
